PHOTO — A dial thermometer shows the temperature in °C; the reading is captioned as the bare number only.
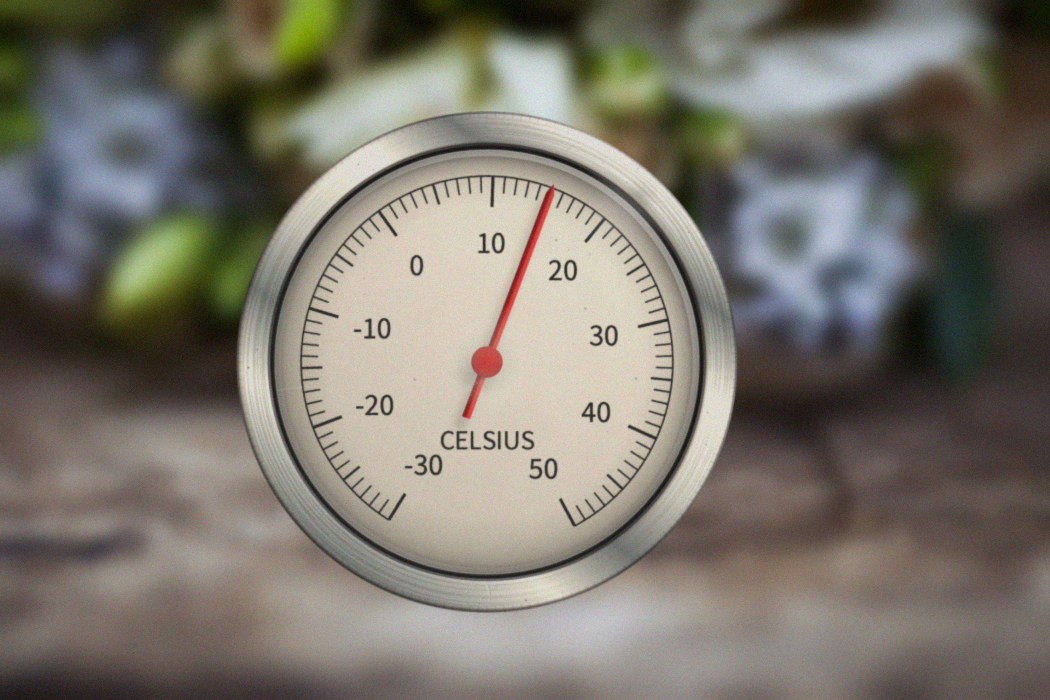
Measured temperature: 15
